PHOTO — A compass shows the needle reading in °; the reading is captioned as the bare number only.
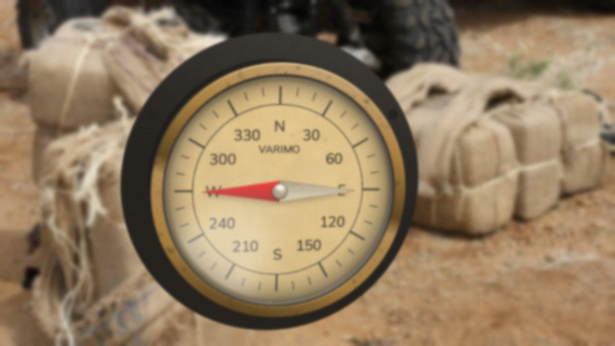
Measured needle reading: 270
